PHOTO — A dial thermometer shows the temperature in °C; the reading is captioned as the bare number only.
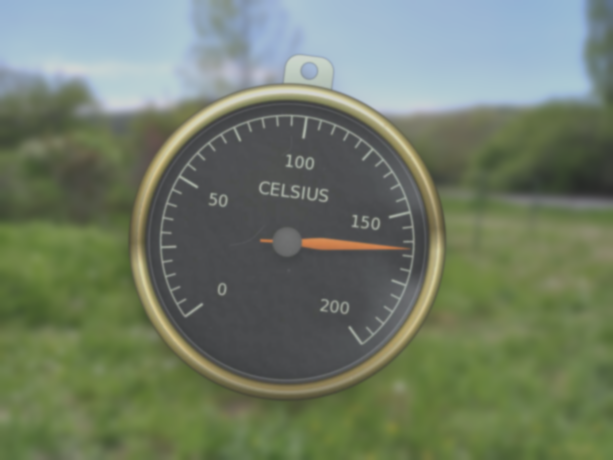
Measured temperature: 162.5
